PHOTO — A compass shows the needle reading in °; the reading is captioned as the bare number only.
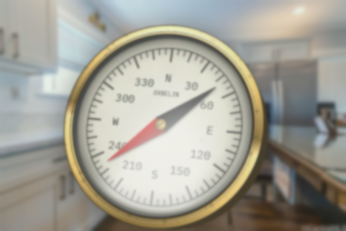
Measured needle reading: 230
